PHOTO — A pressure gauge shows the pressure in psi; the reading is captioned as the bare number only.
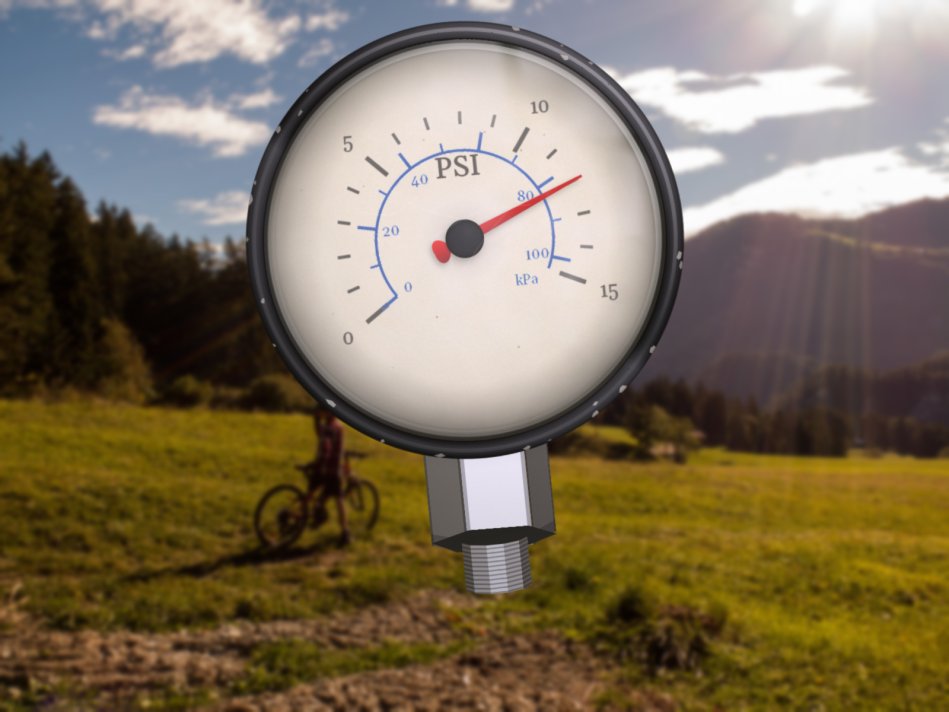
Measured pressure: 12
